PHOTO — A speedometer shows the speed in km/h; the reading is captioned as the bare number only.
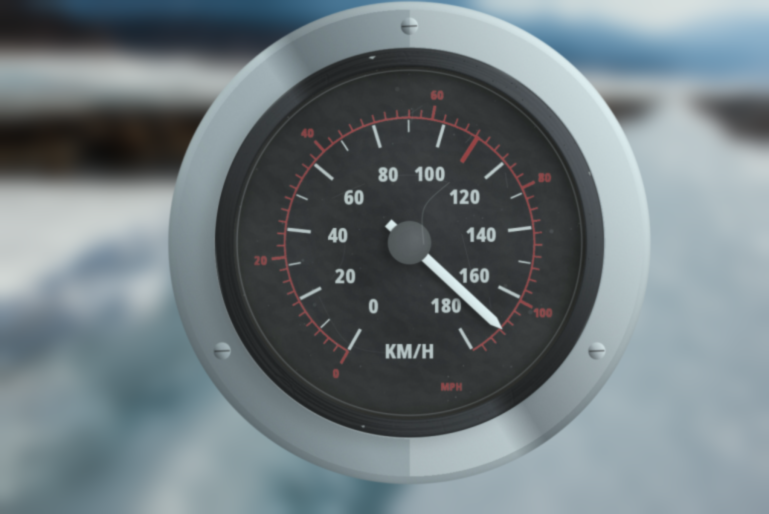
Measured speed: 170
